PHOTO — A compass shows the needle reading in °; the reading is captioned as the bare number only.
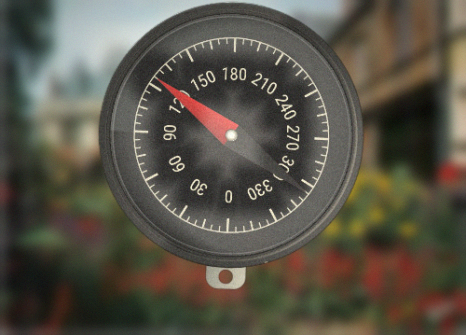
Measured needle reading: 125
